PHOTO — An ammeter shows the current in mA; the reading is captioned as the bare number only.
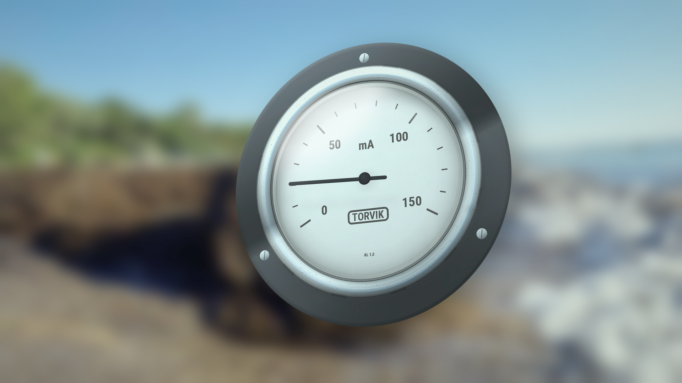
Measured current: 20
